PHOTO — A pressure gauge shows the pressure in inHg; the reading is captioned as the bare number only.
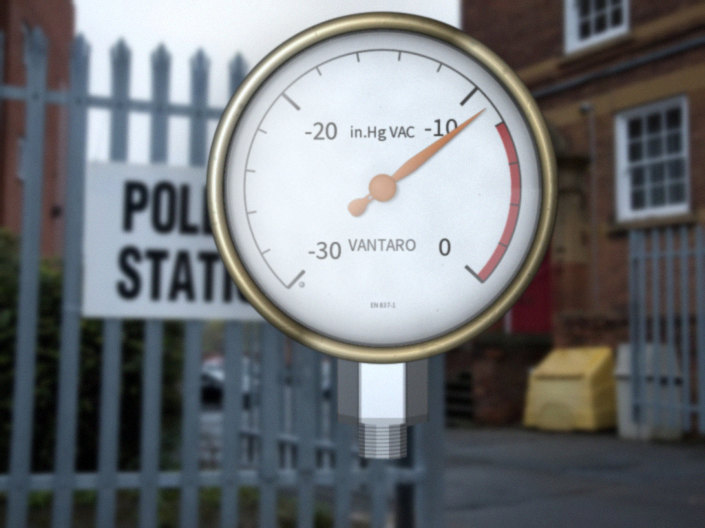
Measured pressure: -9
